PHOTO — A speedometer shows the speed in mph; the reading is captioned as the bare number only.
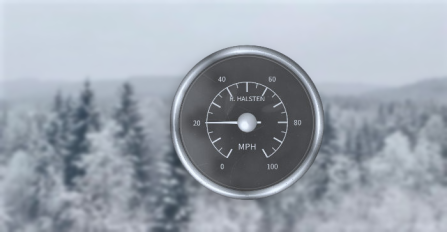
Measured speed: 20
